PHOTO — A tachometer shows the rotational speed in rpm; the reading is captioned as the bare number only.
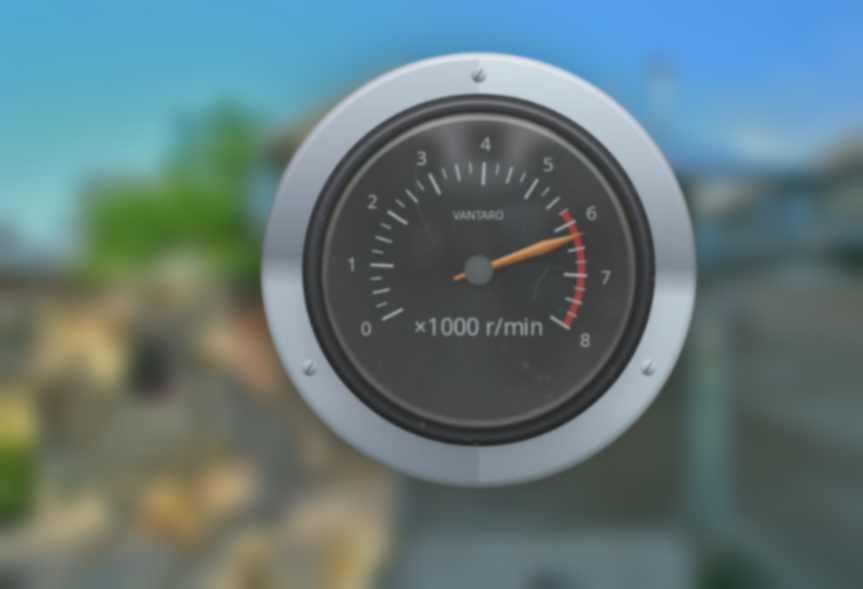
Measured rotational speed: 6250
